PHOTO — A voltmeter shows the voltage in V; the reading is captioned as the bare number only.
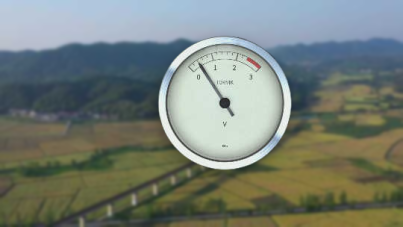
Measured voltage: 0.4
